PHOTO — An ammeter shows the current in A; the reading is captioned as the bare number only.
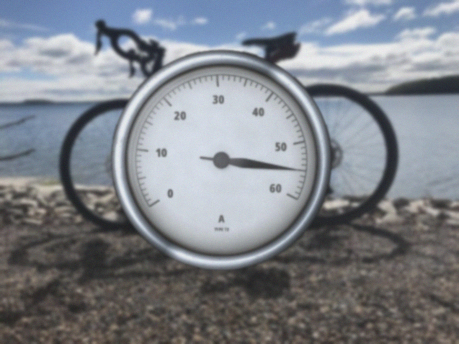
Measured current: 55
